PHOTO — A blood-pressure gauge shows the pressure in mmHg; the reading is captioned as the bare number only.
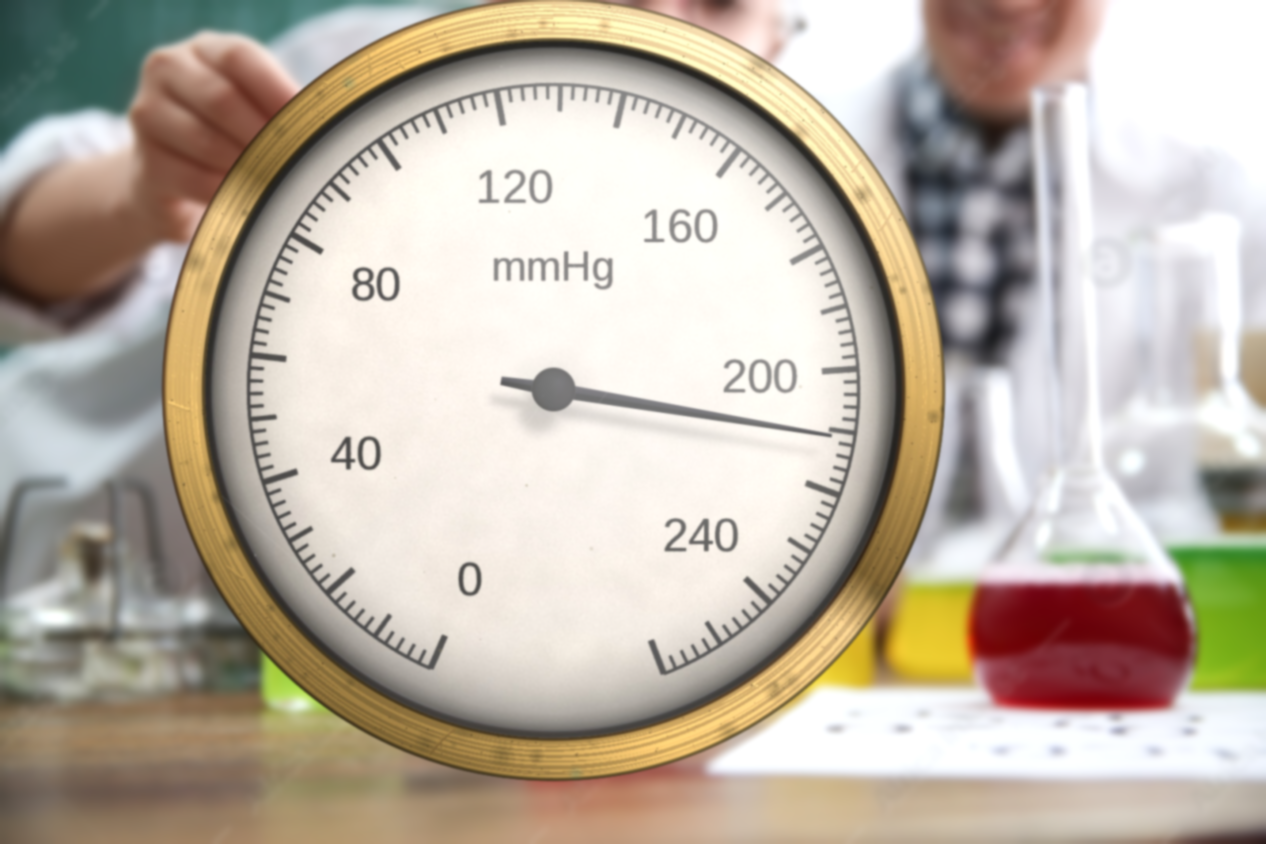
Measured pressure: 211
